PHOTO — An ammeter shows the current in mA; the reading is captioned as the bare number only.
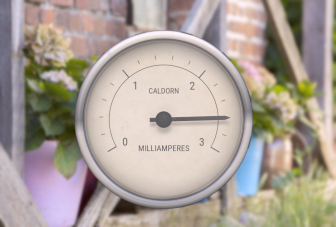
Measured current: 2.6
